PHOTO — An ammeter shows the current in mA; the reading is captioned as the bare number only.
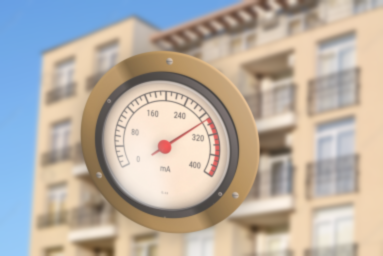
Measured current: 290
